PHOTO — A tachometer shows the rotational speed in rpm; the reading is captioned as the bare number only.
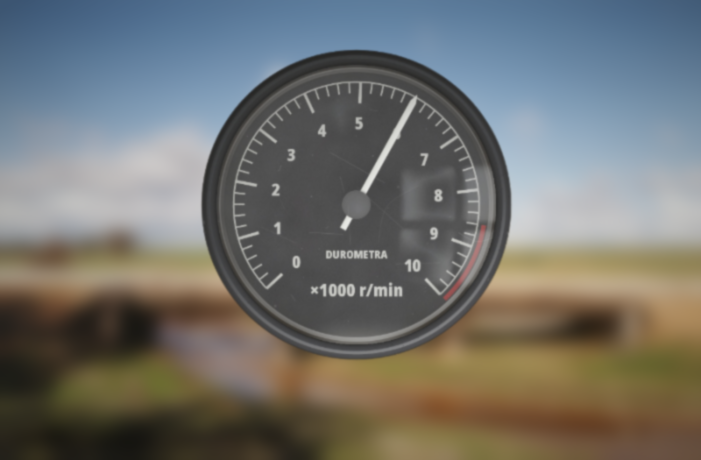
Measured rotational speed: 6000
